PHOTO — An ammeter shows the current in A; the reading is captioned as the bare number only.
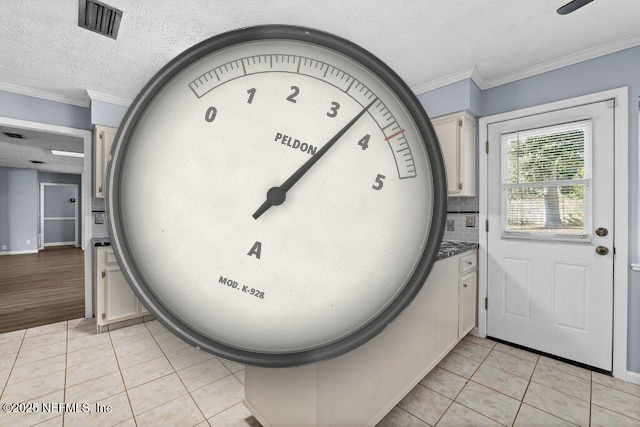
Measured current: 3.5
